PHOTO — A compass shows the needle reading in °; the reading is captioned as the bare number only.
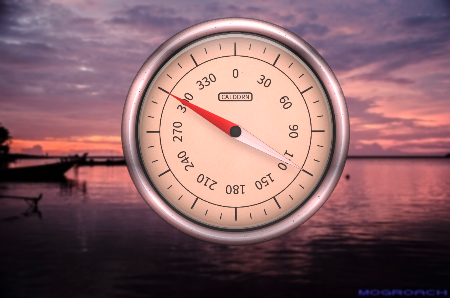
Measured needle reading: 300
